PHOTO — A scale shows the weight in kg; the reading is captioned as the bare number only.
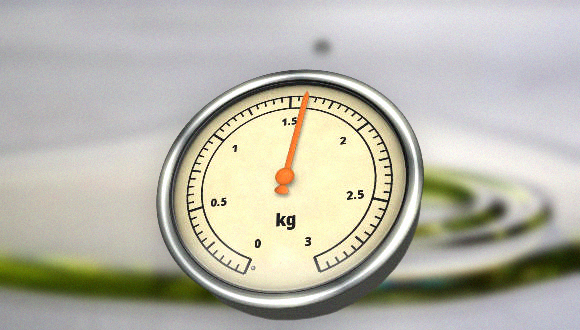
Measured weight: 1.6
